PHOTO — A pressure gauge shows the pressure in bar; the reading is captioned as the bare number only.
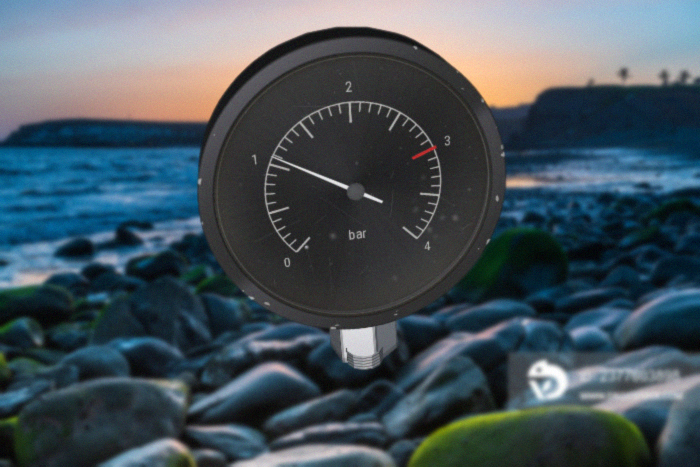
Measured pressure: 1.1
